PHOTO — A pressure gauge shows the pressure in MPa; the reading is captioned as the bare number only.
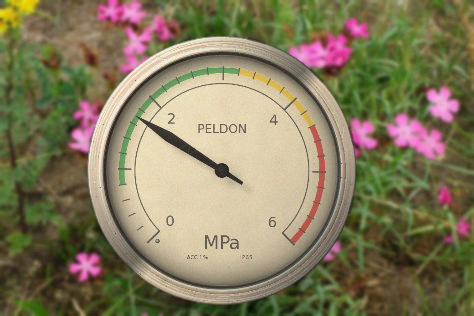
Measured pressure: 1.7
